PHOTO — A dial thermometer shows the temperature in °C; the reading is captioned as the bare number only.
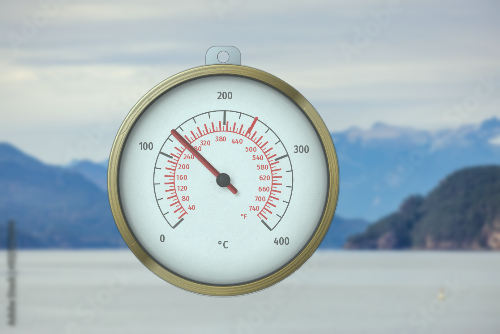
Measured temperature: 130
